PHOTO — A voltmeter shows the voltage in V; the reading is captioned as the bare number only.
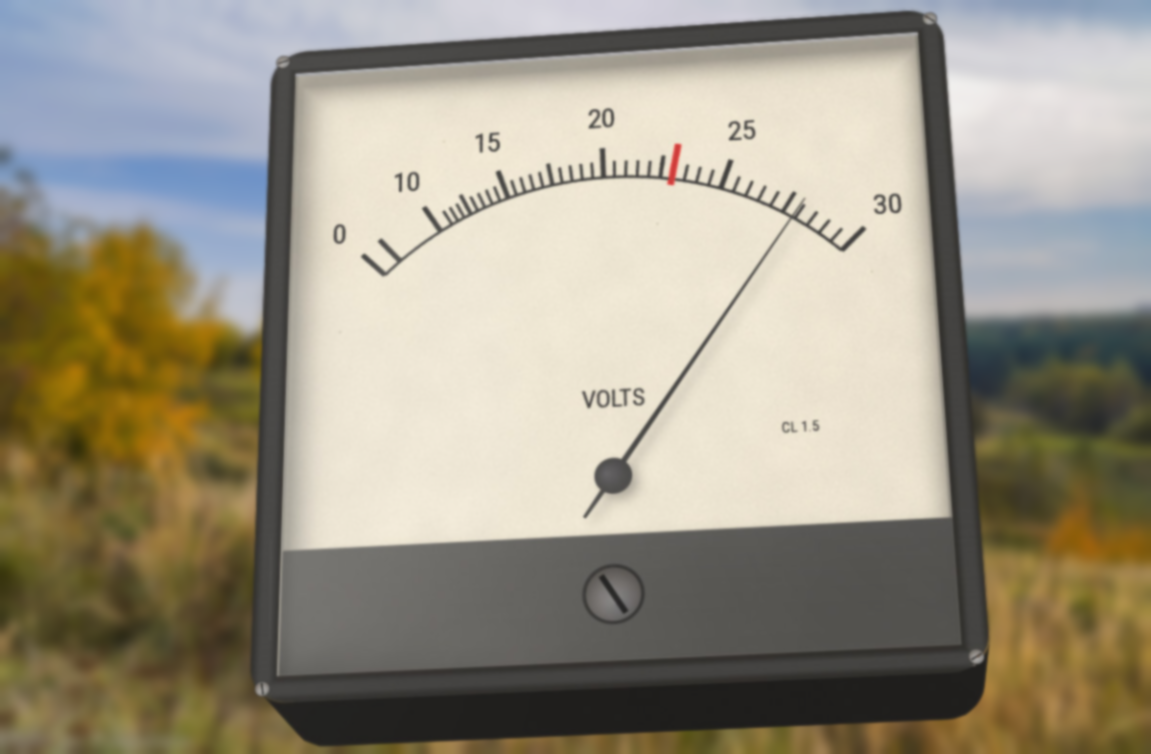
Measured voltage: 28
